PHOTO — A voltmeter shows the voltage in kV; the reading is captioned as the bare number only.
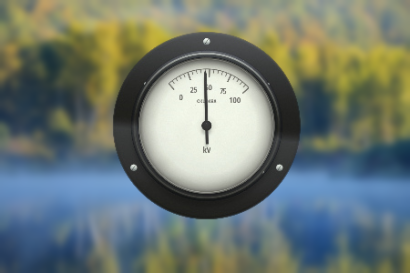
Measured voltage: 45
